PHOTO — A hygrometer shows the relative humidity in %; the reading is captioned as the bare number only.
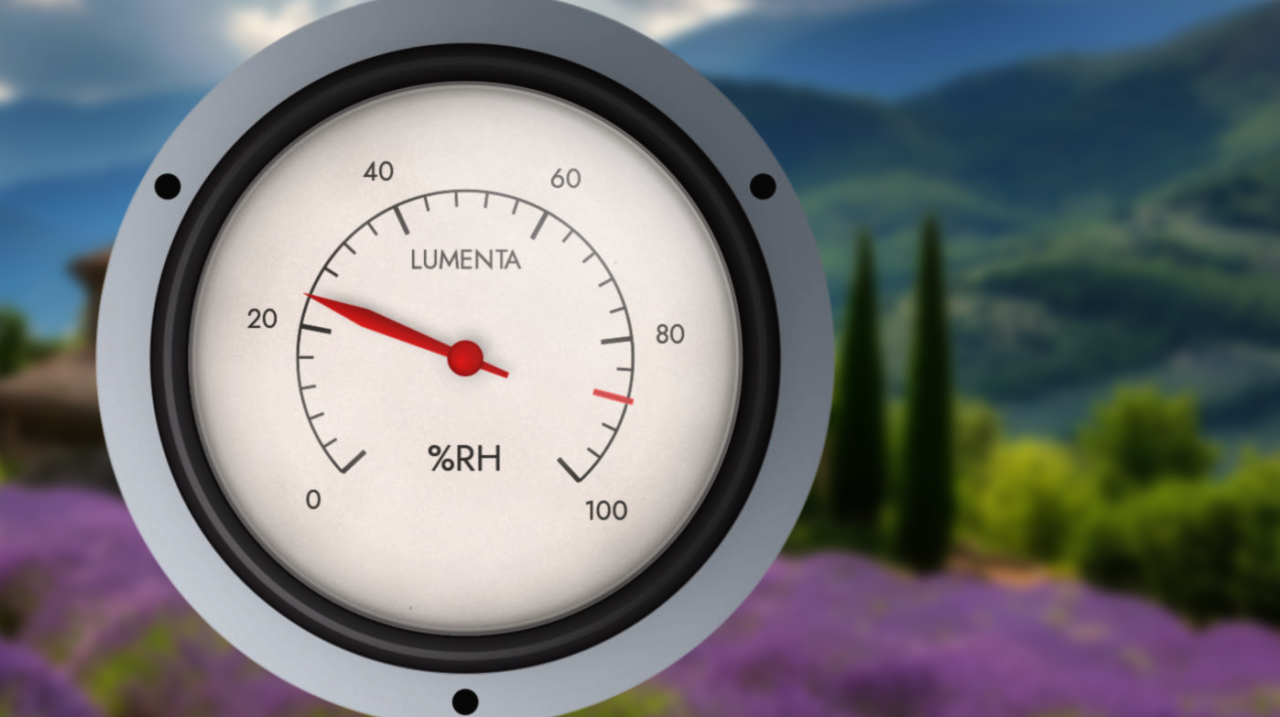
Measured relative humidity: 24
